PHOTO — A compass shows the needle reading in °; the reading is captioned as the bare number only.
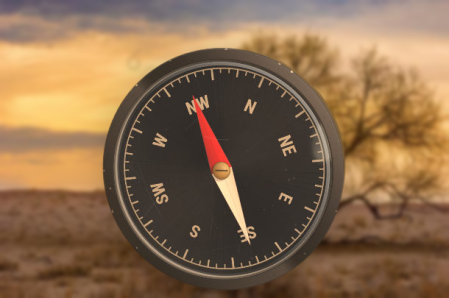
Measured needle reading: 315
